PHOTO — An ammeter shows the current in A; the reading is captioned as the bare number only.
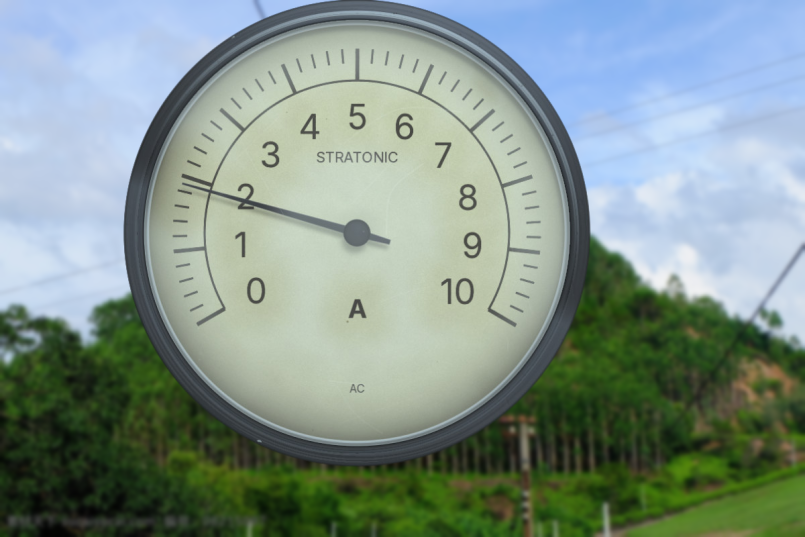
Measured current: 1.9
